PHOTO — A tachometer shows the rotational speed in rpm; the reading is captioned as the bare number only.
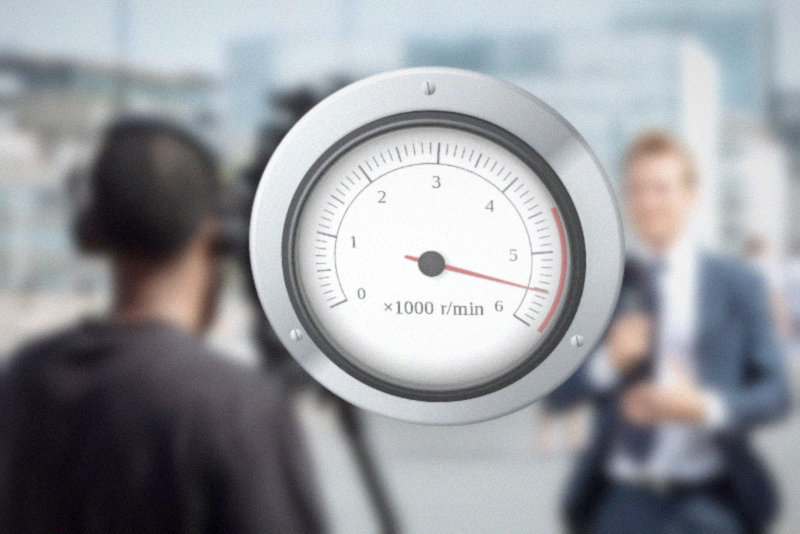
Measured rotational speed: 5500
